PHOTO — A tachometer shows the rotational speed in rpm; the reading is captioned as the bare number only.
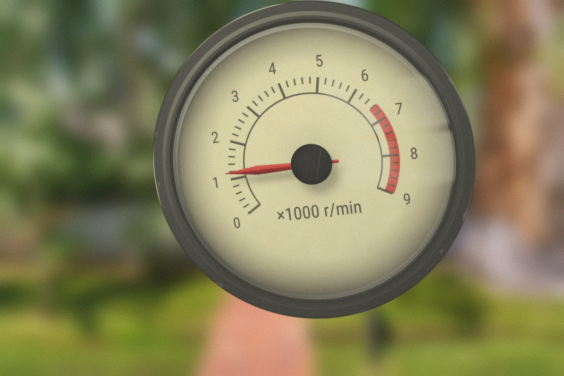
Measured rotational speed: 1200
